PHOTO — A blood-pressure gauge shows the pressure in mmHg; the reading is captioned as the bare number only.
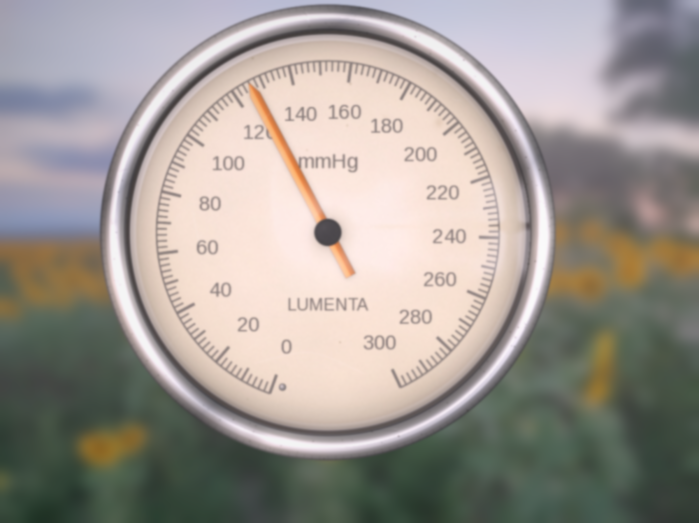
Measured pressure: 126
